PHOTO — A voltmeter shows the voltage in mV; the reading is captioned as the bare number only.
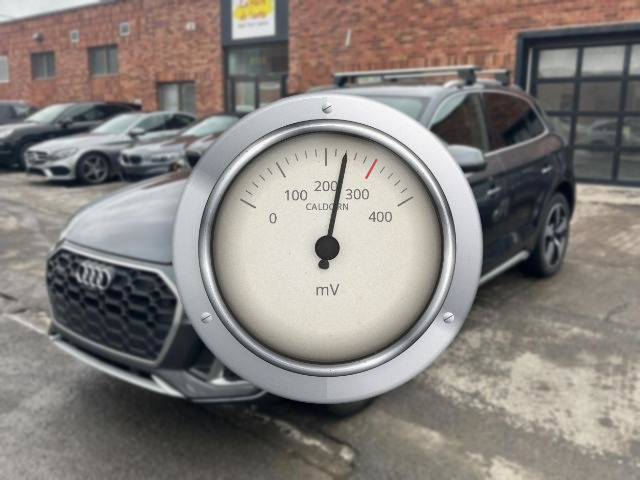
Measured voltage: 240
